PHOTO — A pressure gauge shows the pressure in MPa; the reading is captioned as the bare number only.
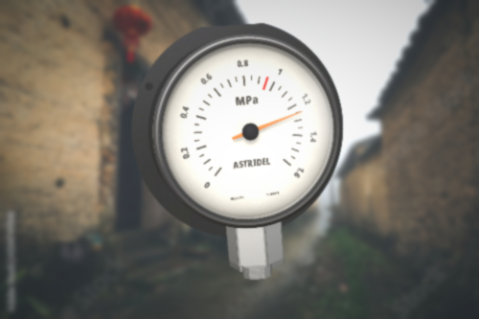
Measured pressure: 1.25
